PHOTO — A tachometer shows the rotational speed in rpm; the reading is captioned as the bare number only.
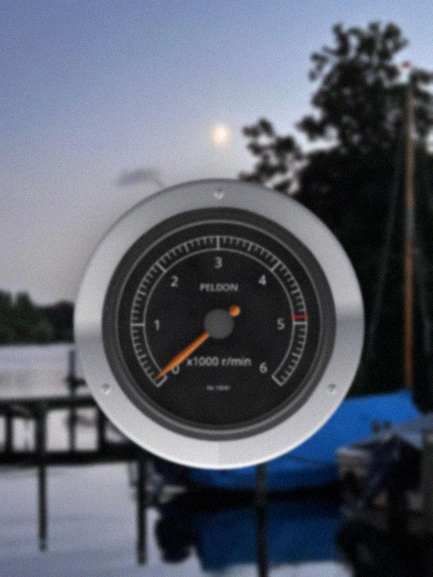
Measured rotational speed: 100
